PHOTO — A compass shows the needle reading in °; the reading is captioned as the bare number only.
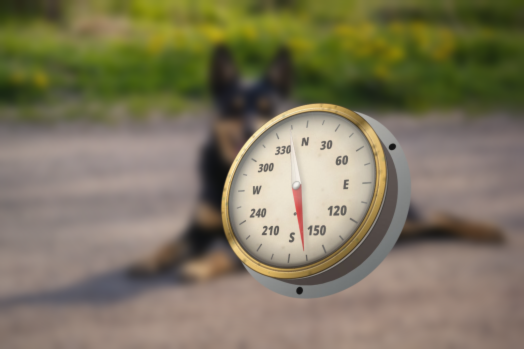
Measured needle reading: 165
